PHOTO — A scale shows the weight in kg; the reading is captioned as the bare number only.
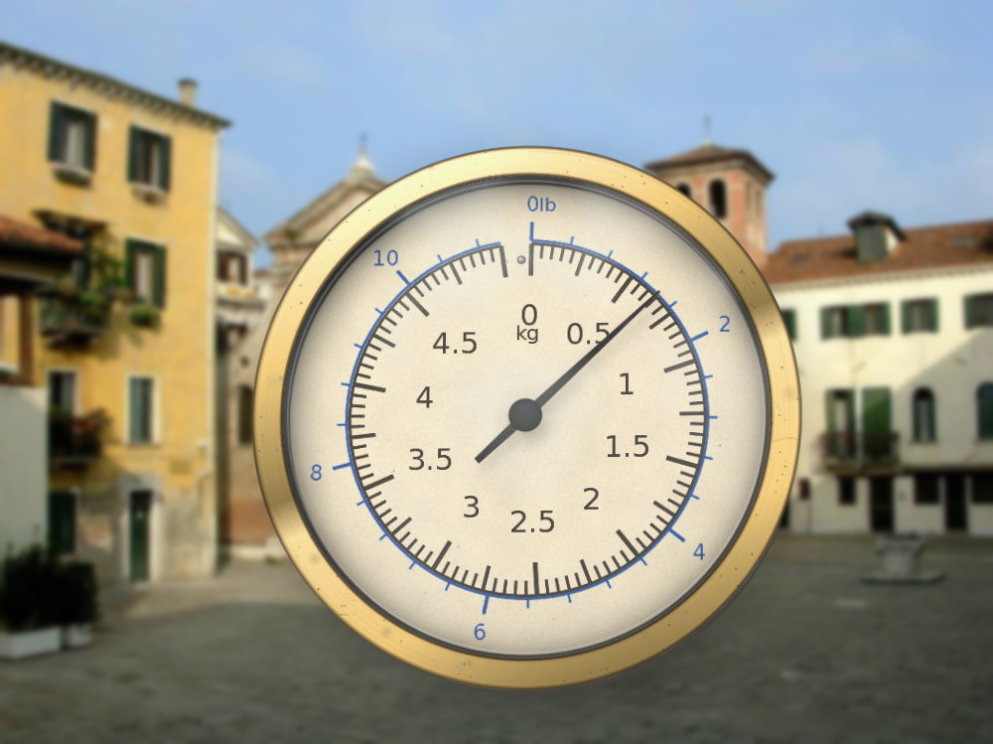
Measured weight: 0.65
